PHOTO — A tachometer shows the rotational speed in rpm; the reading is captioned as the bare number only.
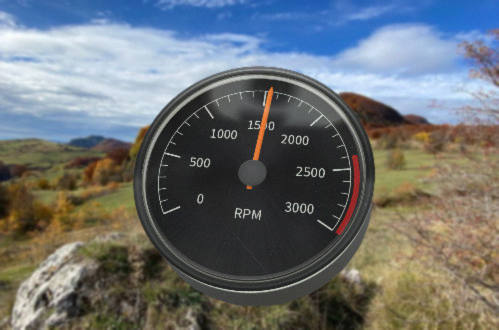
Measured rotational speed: 1550
